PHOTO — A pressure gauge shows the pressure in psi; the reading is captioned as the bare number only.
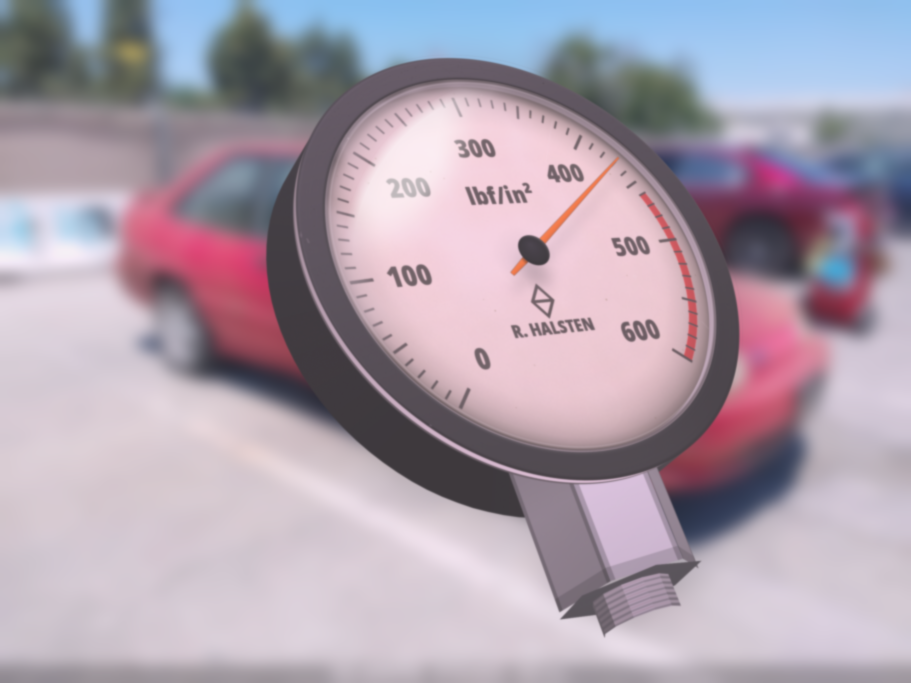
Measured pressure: 430
